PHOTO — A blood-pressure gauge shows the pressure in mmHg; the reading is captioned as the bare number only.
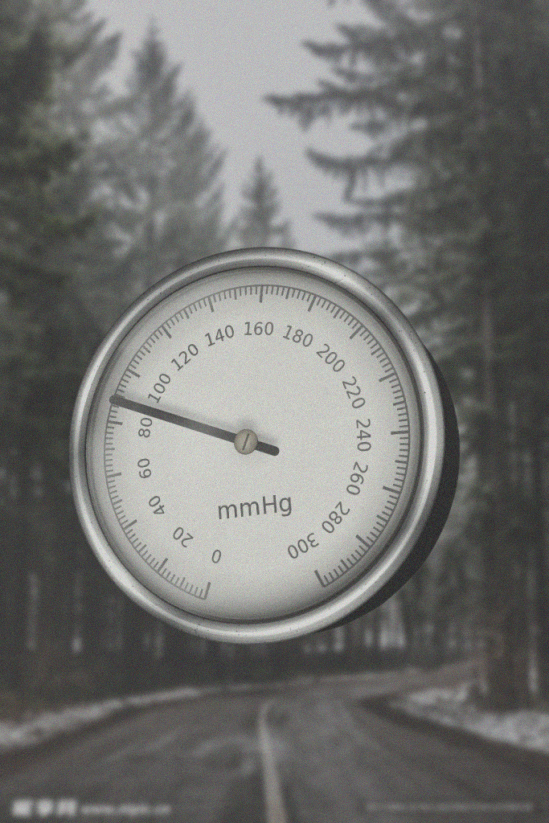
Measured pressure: 88
